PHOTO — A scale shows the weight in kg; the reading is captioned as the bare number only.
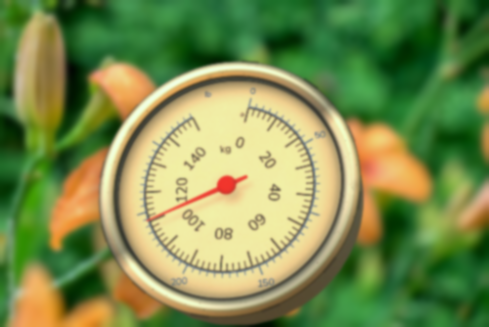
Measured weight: 110
